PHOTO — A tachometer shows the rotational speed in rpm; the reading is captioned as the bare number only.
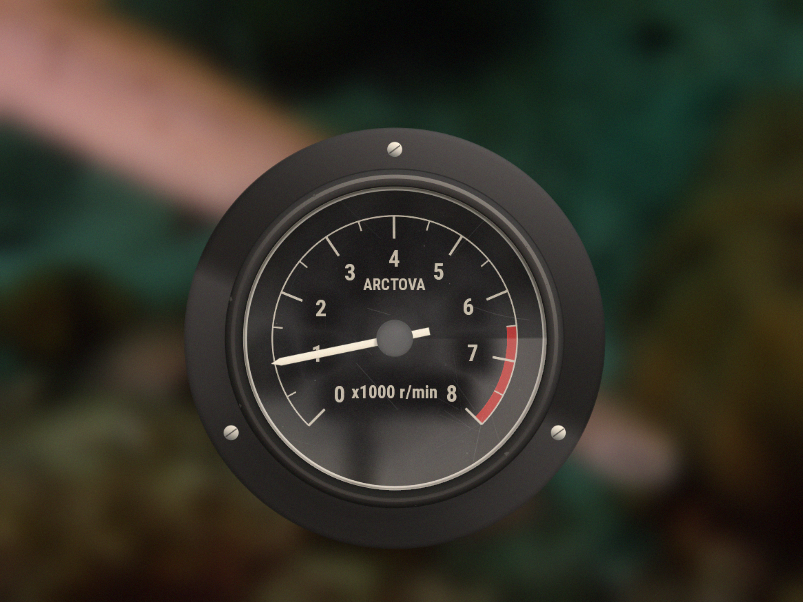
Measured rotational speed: 1000
